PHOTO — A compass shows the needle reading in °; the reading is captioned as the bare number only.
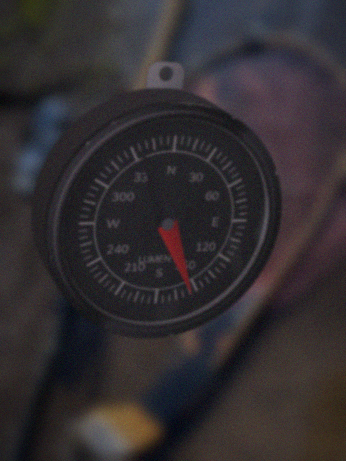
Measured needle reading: 155
